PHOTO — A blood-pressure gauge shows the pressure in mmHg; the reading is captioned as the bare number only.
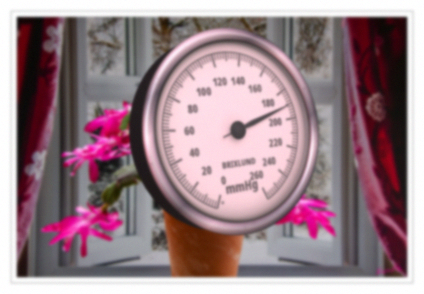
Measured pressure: 190
